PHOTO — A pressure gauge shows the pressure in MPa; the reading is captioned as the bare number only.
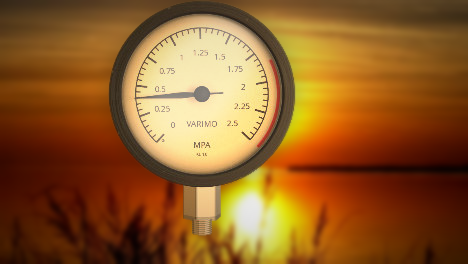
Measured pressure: 0.4
